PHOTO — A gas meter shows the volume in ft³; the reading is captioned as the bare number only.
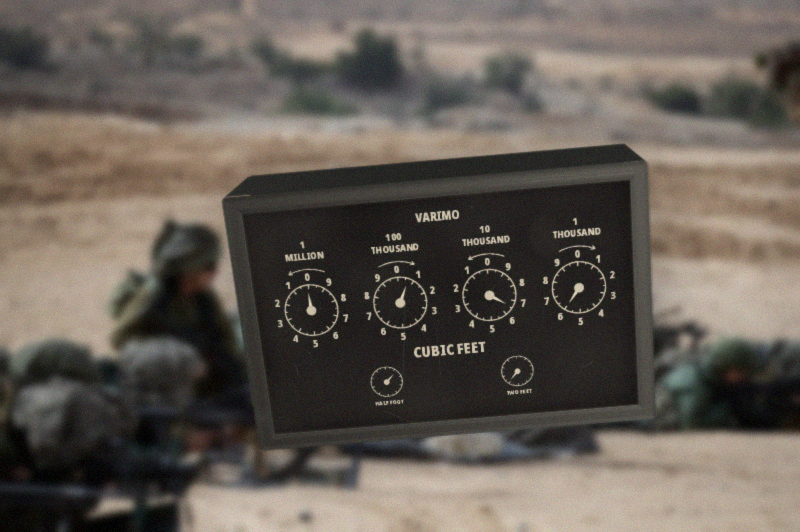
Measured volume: 6600
